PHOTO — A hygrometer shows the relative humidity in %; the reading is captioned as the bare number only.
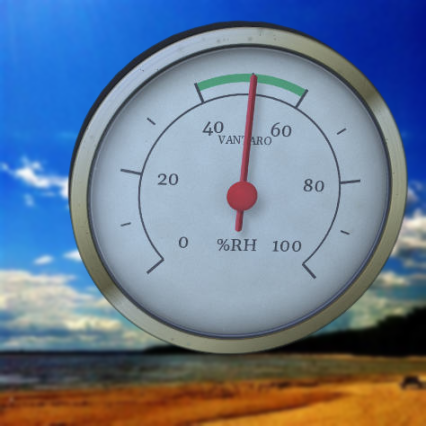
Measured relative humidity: 50
